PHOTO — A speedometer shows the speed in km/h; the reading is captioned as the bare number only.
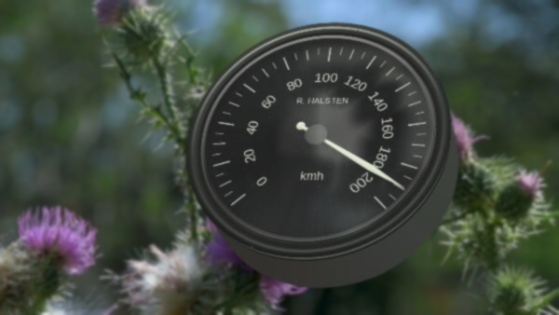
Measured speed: 190
